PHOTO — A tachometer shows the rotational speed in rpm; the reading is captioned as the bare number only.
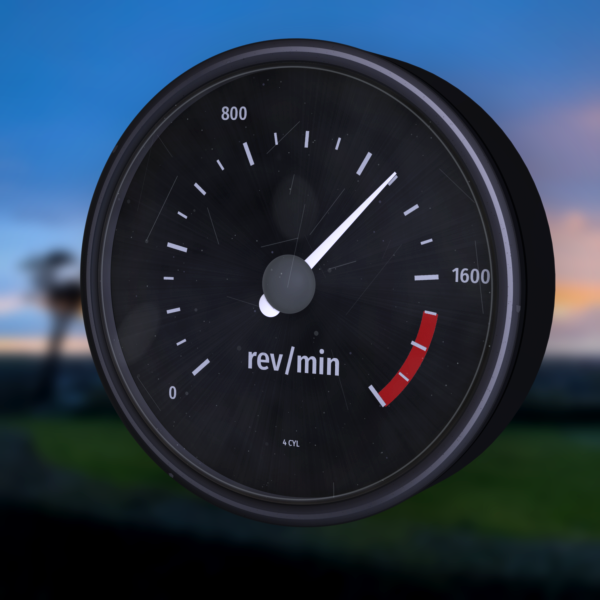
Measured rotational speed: 1300
